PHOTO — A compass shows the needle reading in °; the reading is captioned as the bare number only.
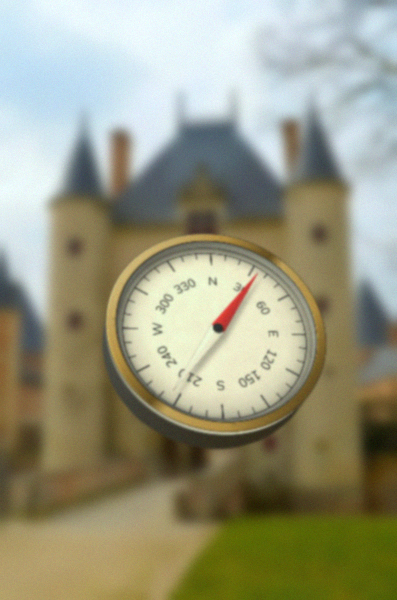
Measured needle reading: 35
